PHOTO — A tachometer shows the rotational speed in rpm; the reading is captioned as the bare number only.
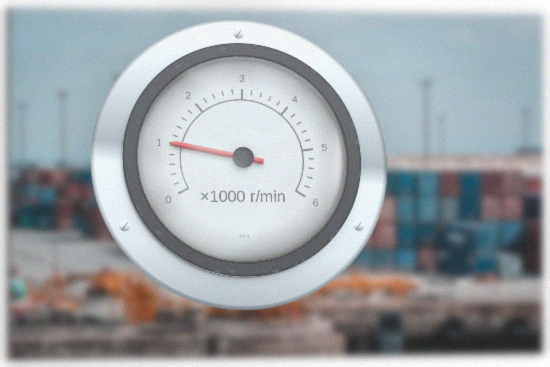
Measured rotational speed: 1000
